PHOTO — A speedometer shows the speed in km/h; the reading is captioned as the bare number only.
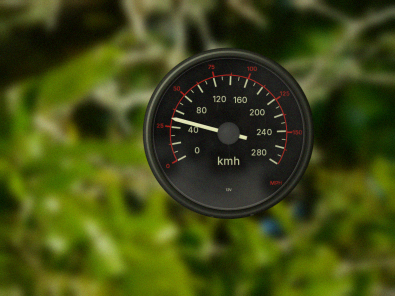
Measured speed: 50
